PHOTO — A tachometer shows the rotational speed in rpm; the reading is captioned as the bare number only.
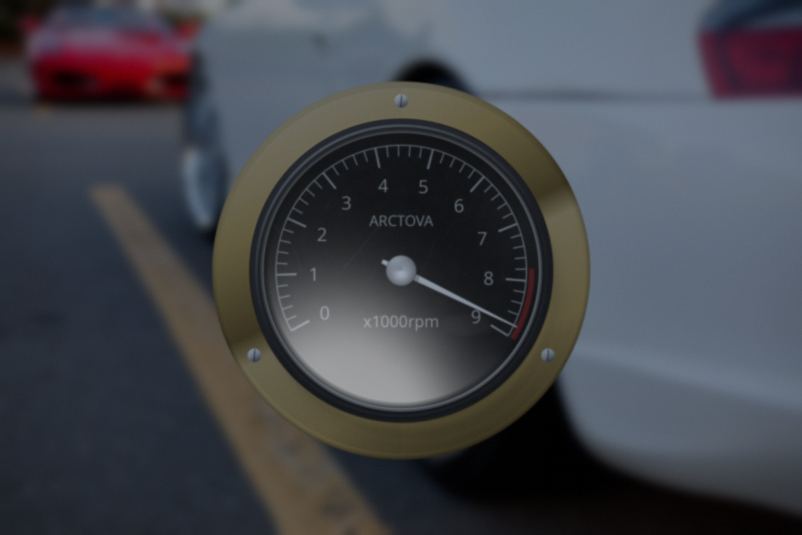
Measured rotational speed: 8800
